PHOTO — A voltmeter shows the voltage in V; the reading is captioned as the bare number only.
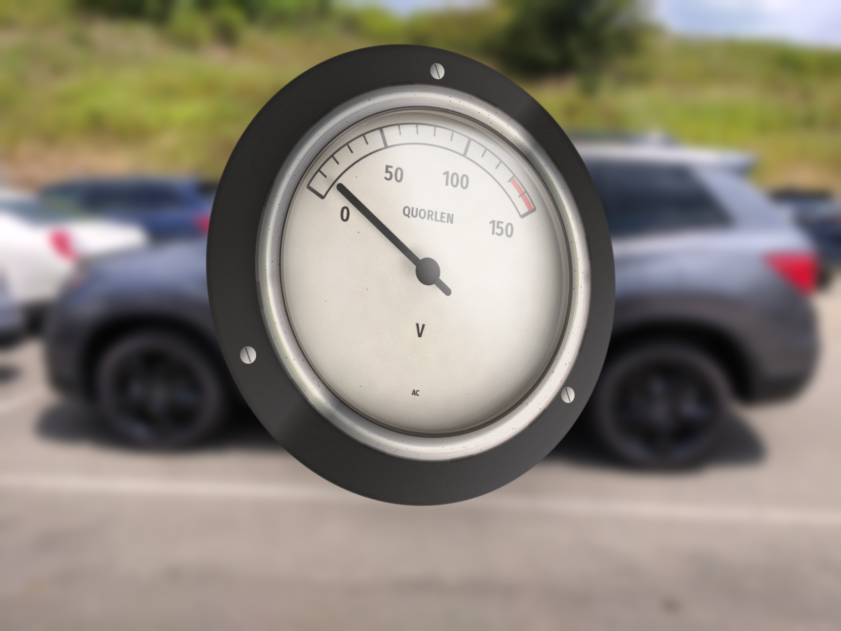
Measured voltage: 10
